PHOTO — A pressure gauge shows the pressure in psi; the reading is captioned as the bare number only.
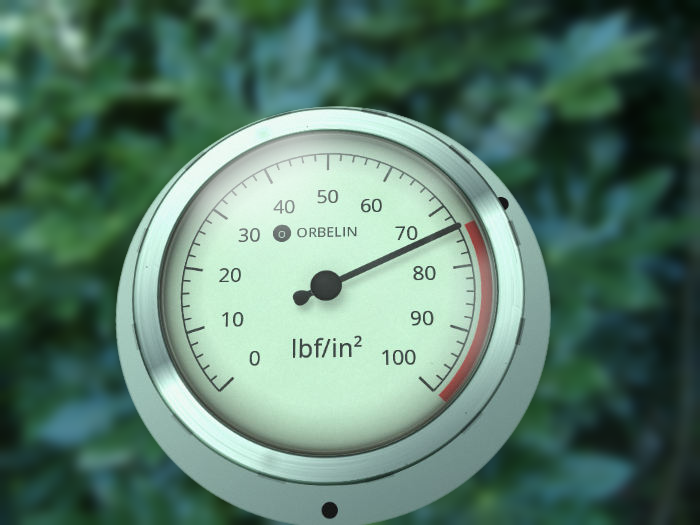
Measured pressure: 74
